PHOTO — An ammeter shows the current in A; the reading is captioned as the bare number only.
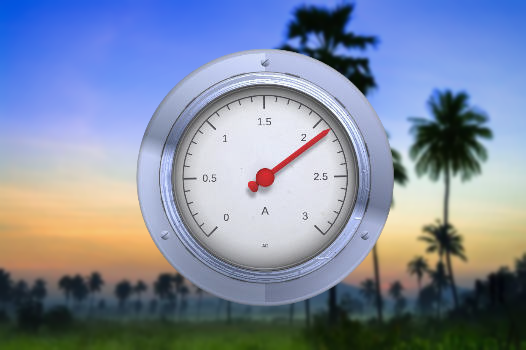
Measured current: 2.1
